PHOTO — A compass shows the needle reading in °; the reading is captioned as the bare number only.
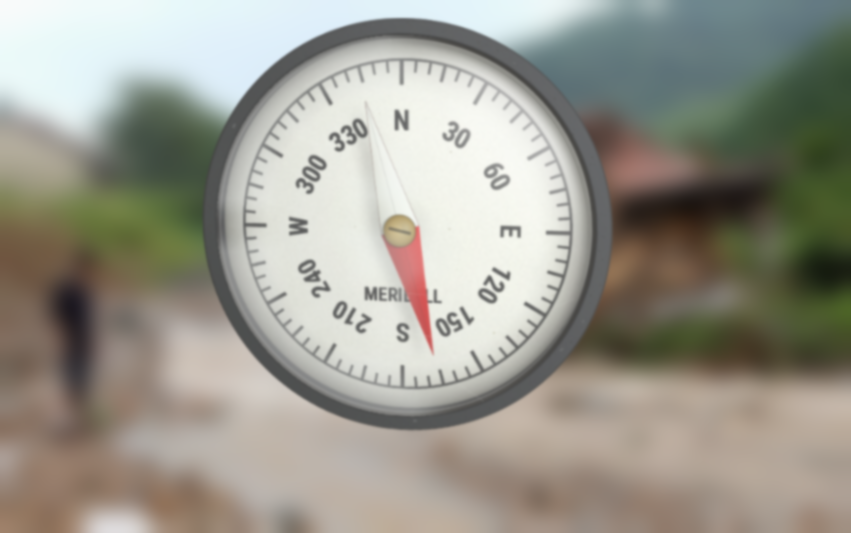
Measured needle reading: 165
